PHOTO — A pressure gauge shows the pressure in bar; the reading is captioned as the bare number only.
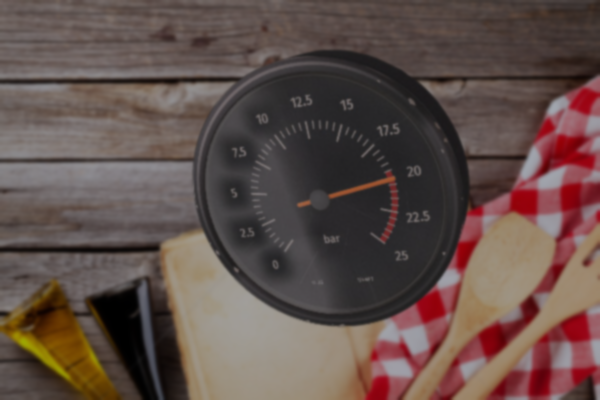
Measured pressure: 20
